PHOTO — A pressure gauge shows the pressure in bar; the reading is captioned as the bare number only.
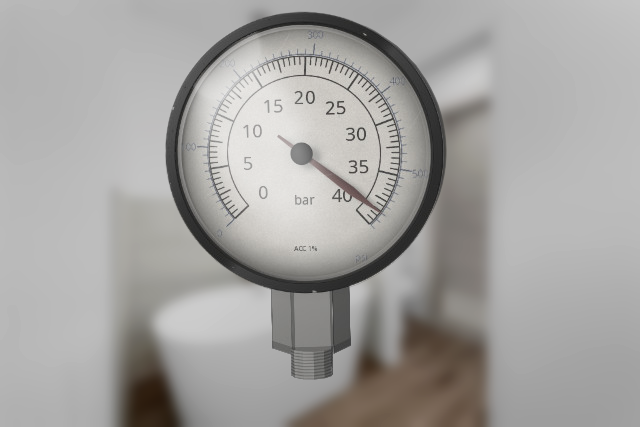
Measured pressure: 38.5
